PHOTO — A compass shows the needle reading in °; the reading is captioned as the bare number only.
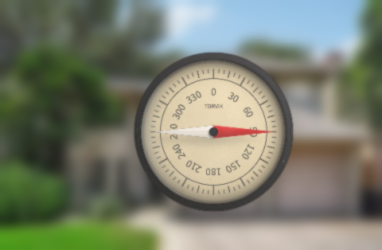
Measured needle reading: 90
